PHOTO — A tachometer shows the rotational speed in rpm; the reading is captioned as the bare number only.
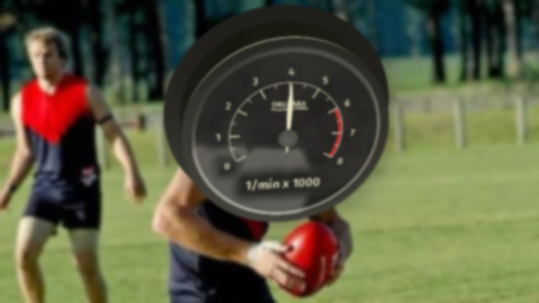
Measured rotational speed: 4000
